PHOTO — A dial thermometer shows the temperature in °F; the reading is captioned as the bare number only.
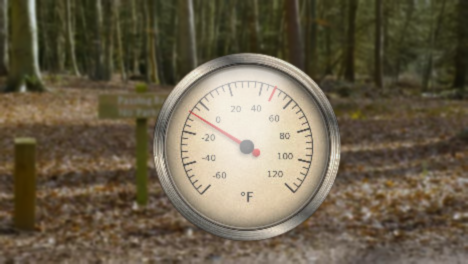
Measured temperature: -8
